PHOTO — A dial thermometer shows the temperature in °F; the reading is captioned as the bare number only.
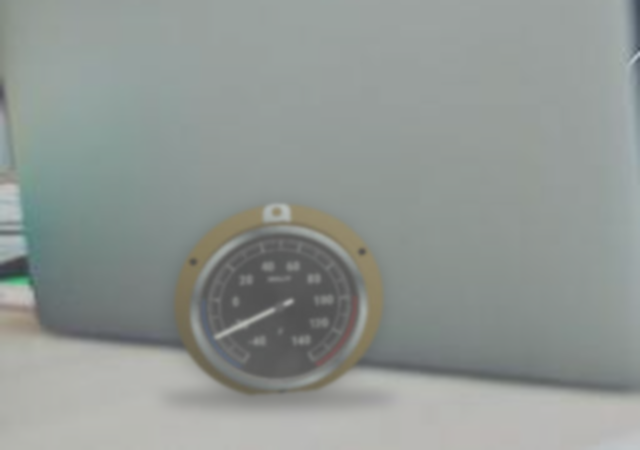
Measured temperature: -20
